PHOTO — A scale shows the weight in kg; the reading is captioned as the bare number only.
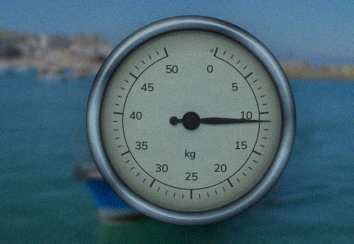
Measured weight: 11
